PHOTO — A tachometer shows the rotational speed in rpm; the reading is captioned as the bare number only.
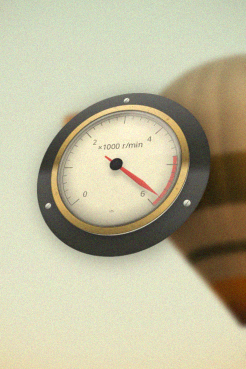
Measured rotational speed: 5800
